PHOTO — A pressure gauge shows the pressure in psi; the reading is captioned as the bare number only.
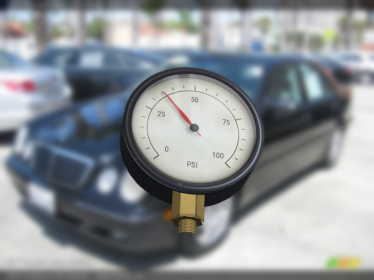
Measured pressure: 35
